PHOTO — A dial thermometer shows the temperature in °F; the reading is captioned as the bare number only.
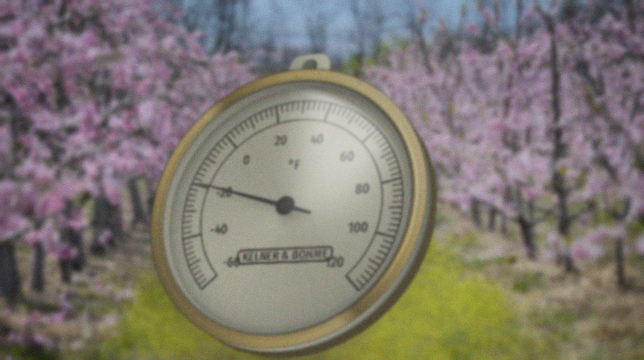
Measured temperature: -20
